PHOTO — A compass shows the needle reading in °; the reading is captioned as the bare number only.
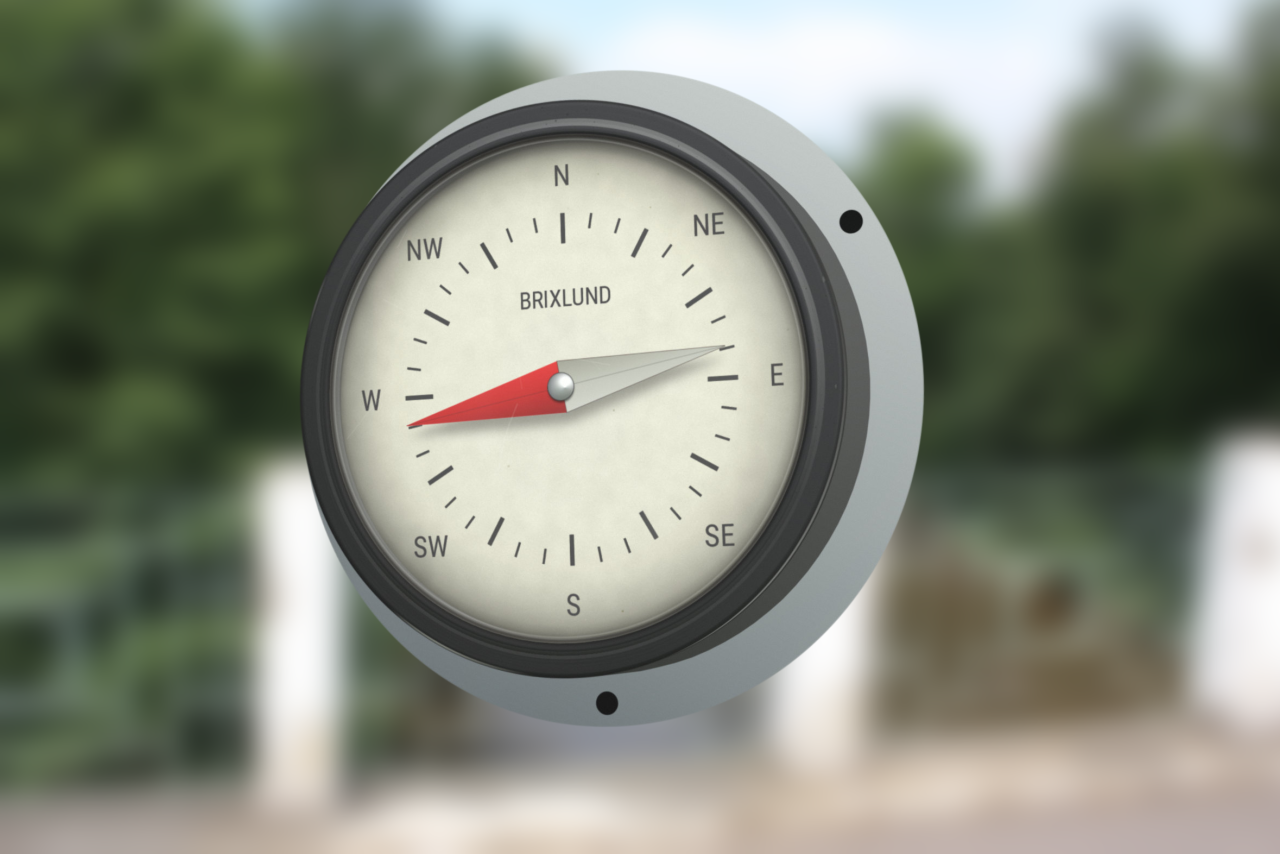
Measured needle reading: 260
